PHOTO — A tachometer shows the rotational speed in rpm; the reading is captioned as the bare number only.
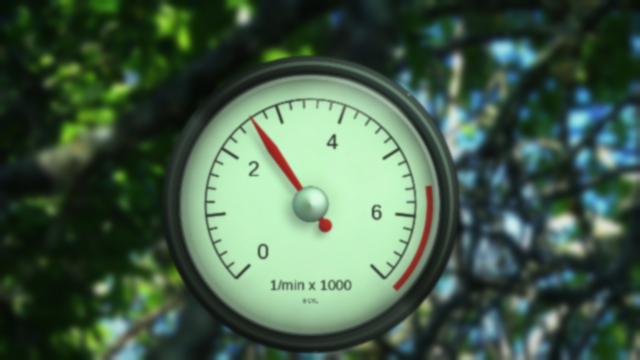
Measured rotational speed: 2600
